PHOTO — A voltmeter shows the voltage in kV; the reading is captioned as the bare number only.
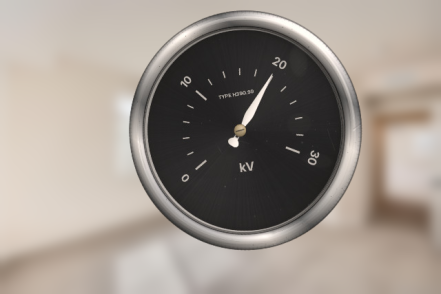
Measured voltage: 20
